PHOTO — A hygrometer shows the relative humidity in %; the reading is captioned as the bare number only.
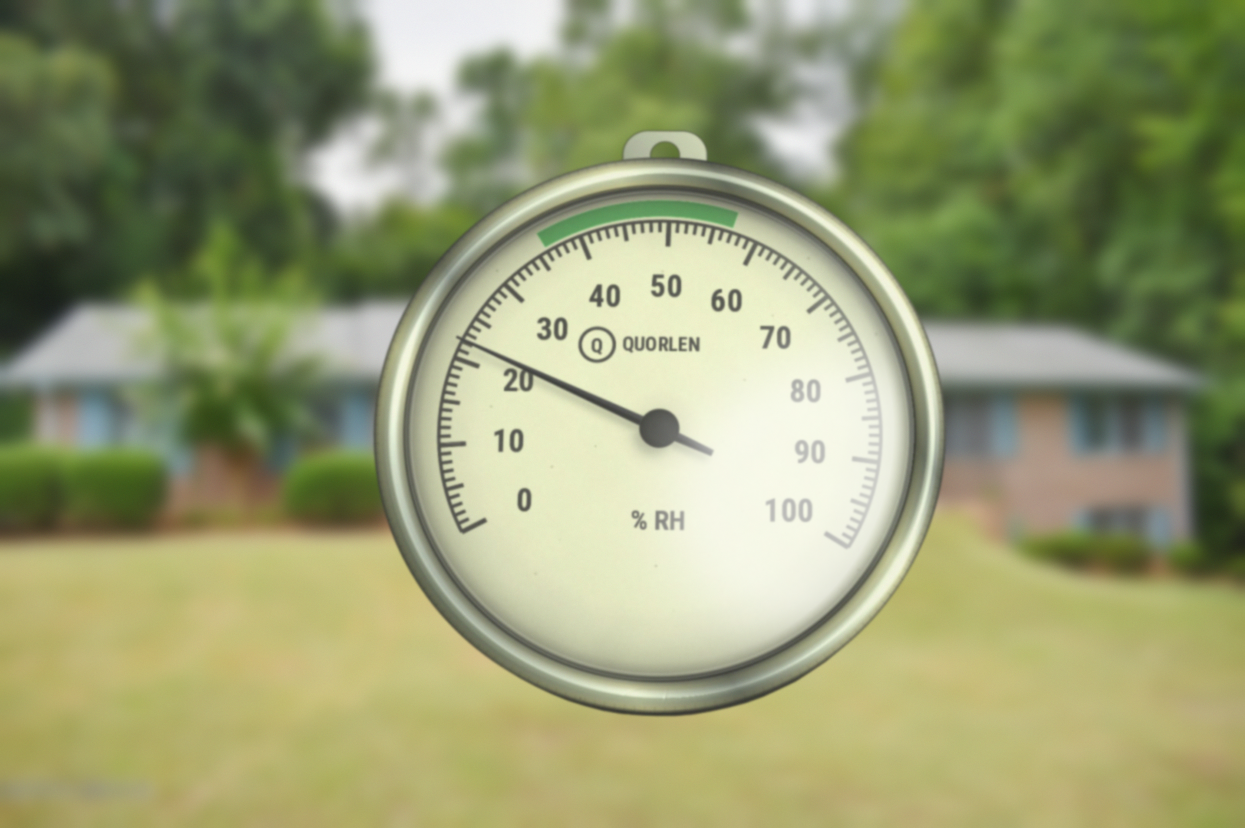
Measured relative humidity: 22
